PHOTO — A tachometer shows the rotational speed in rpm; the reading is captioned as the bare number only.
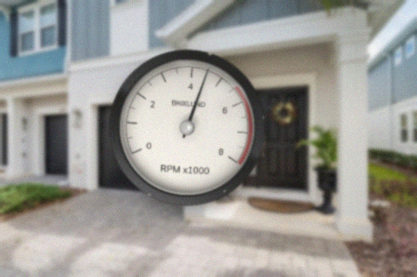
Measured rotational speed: 4500
